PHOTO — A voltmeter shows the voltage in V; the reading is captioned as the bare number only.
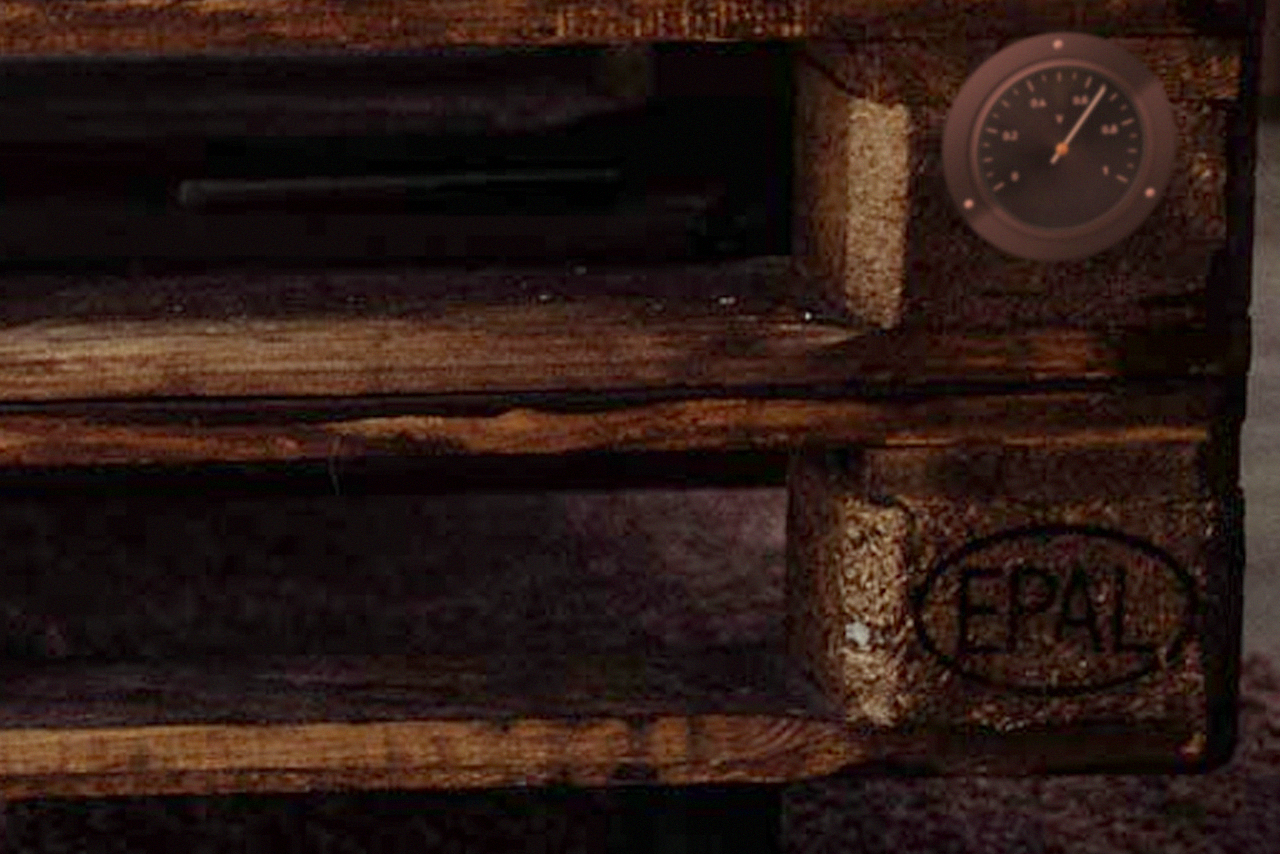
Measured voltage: 0.65
